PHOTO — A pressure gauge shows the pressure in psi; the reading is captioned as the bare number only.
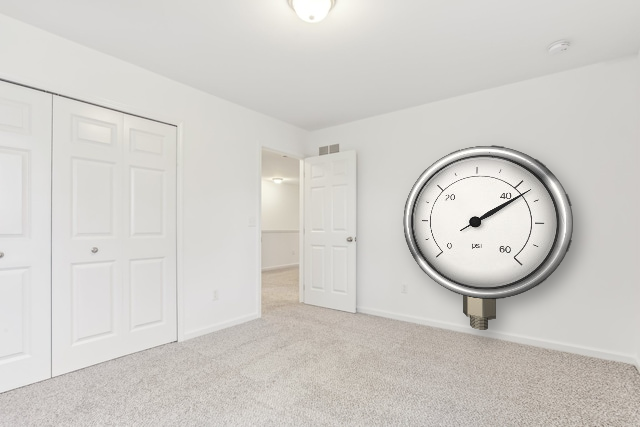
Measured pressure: 42.5
